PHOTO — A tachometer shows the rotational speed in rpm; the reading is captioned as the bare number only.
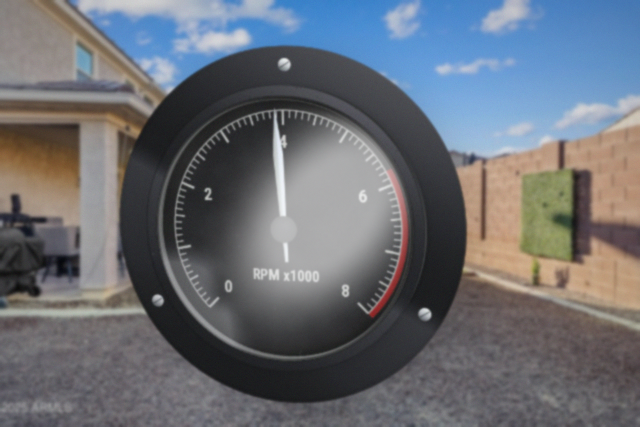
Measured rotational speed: 3900
